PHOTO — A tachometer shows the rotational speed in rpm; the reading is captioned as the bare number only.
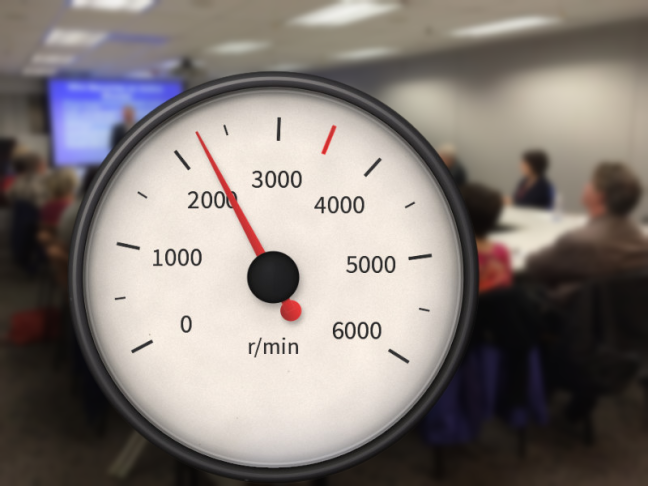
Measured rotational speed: 2250
